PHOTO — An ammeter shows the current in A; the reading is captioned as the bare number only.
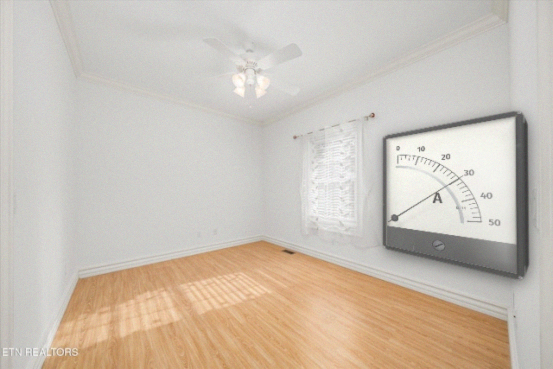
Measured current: 30
